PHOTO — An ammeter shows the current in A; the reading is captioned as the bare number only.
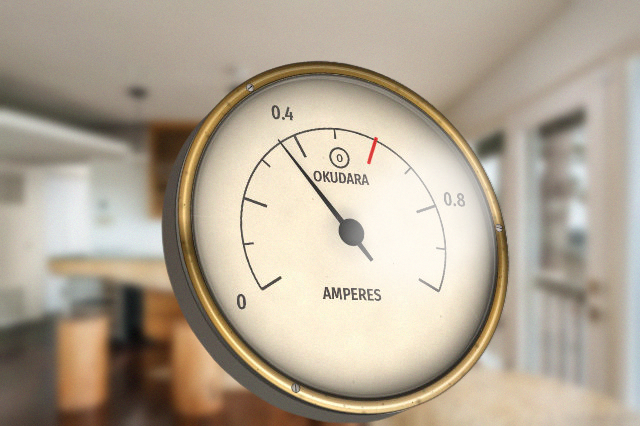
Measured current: 0.35
